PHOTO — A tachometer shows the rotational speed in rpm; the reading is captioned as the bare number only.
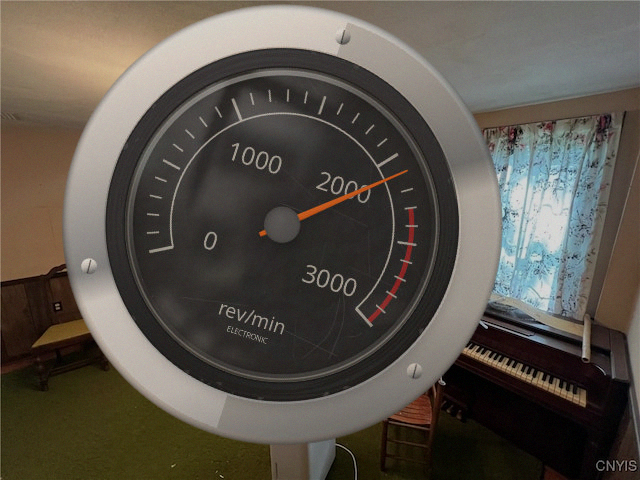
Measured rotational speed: 2100
